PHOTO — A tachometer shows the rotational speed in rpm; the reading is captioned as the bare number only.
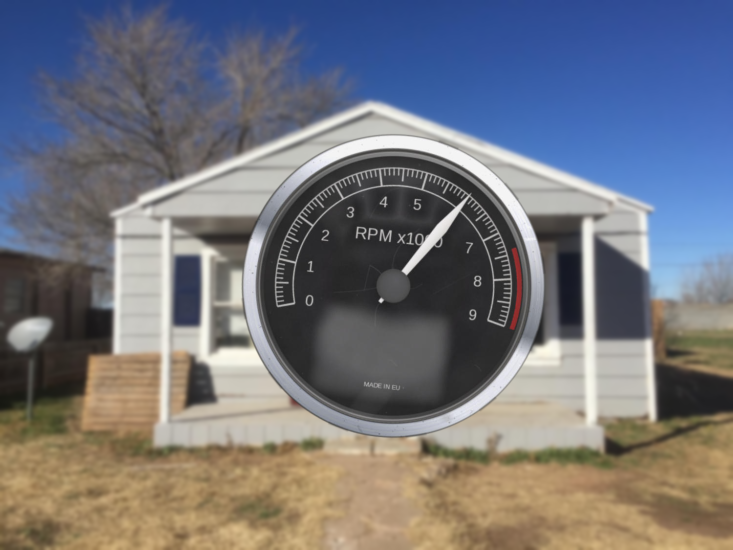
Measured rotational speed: 6000
